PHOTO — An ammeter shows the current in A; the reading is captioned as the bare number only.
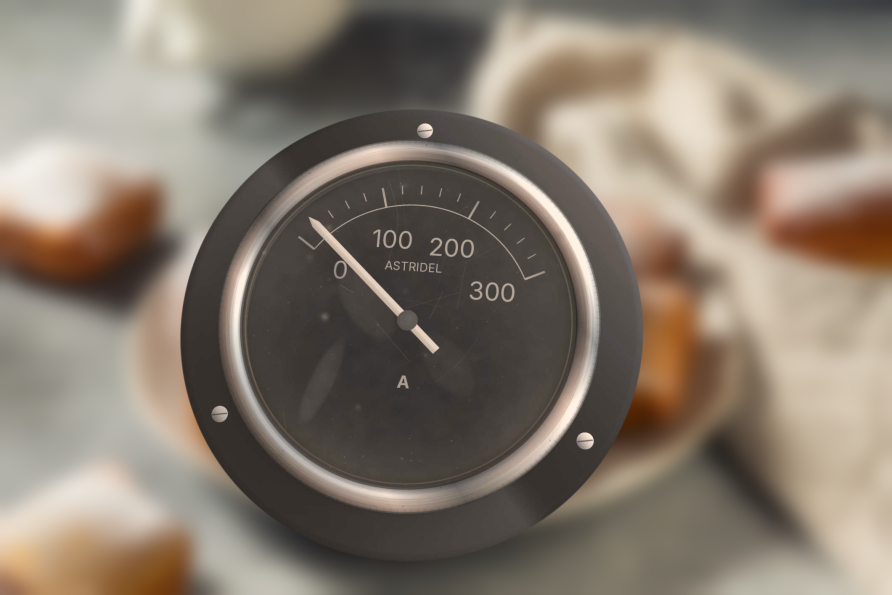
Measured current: 20
